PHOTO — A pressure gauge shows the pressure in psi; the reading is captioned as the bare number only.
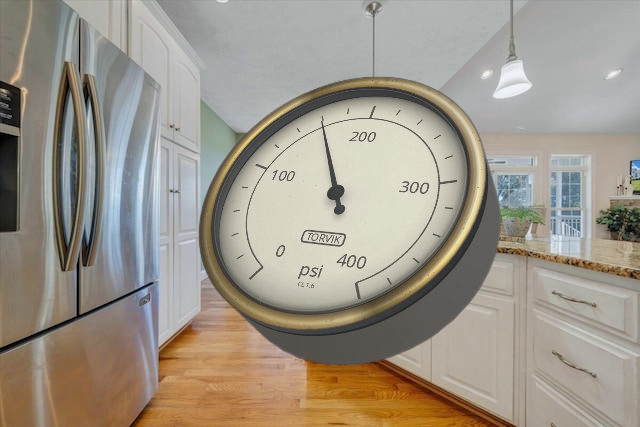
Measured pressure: 160
